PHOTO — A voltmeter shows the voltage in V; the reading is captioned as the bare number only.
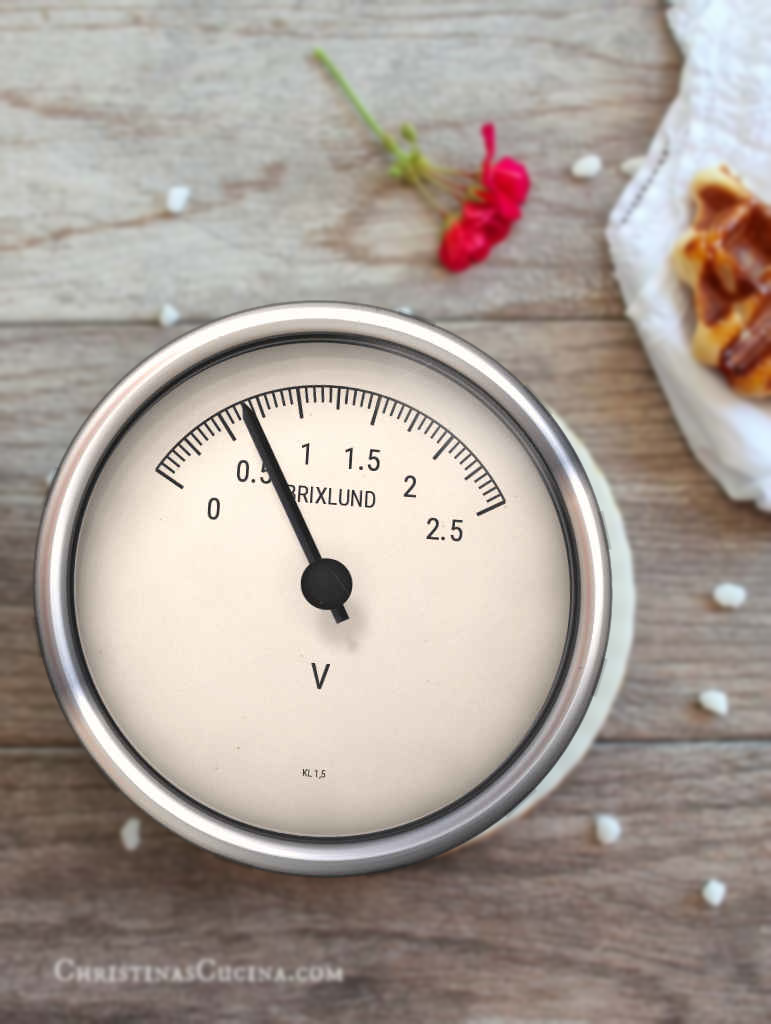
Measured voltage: 0.65
